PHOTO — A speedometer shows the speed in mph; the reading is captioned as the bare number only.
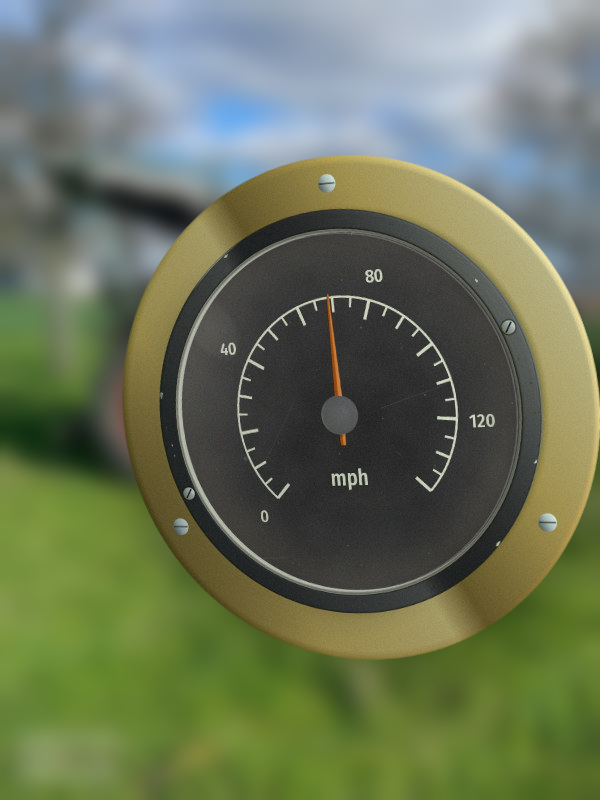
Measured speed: 70
